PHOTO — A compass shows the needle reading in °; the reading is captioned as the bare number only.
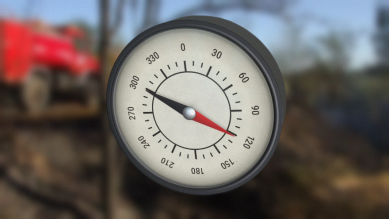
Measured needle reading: 120
